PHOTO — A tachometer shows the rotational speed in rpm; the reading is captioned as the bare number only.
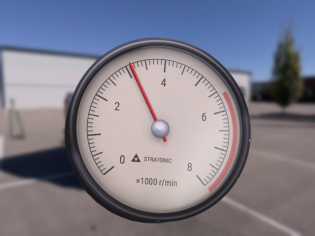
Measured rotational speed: 3100
